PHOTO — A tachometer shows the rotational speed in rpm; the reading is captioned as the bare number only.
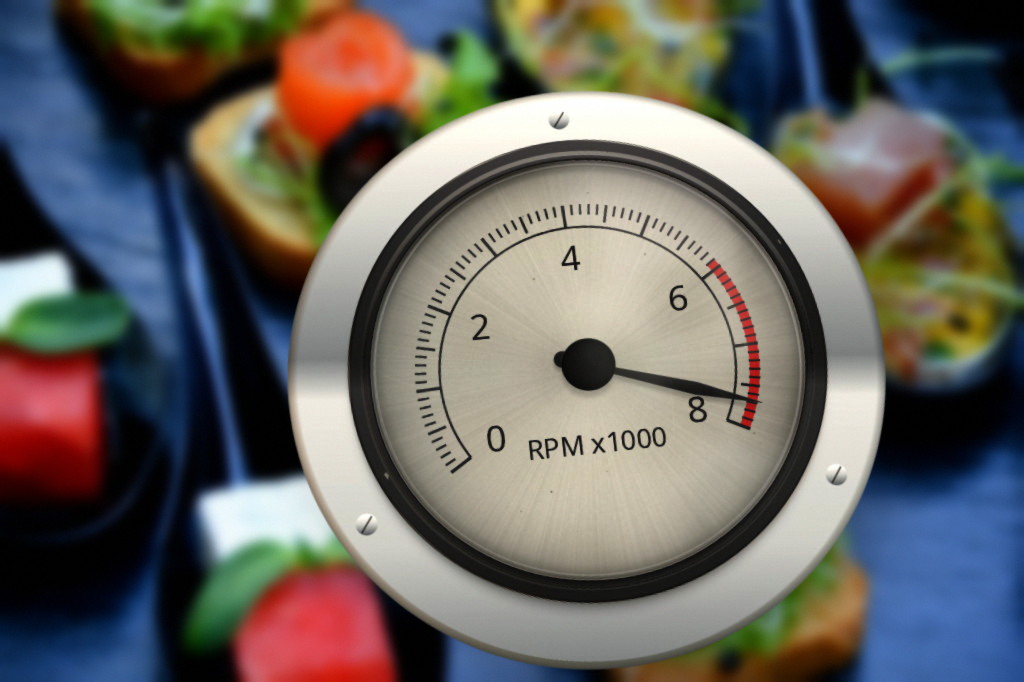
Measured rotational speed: 7700
